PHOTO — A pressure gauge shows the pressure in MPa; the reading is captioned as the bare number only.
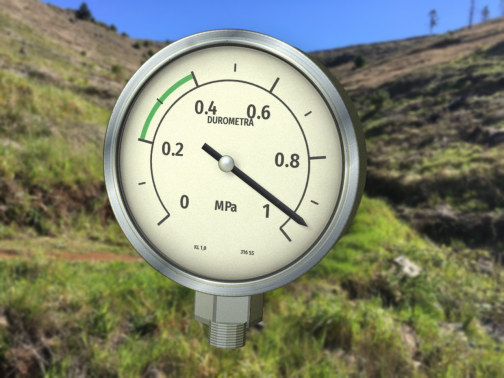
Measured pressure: 0.95
